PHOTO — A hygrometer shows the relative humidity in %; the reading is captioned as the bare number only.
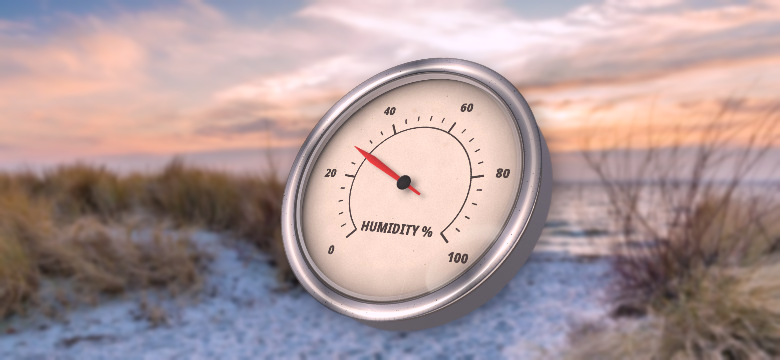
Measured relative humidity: 28
